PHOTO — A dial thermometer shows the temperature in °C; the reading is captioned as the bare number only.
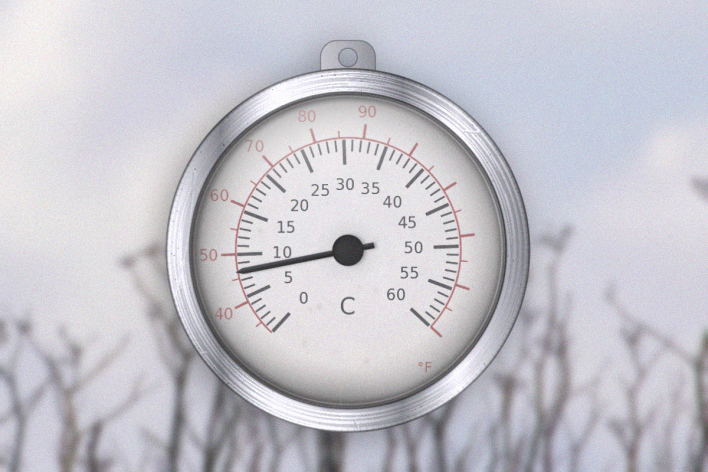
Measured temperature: 8
